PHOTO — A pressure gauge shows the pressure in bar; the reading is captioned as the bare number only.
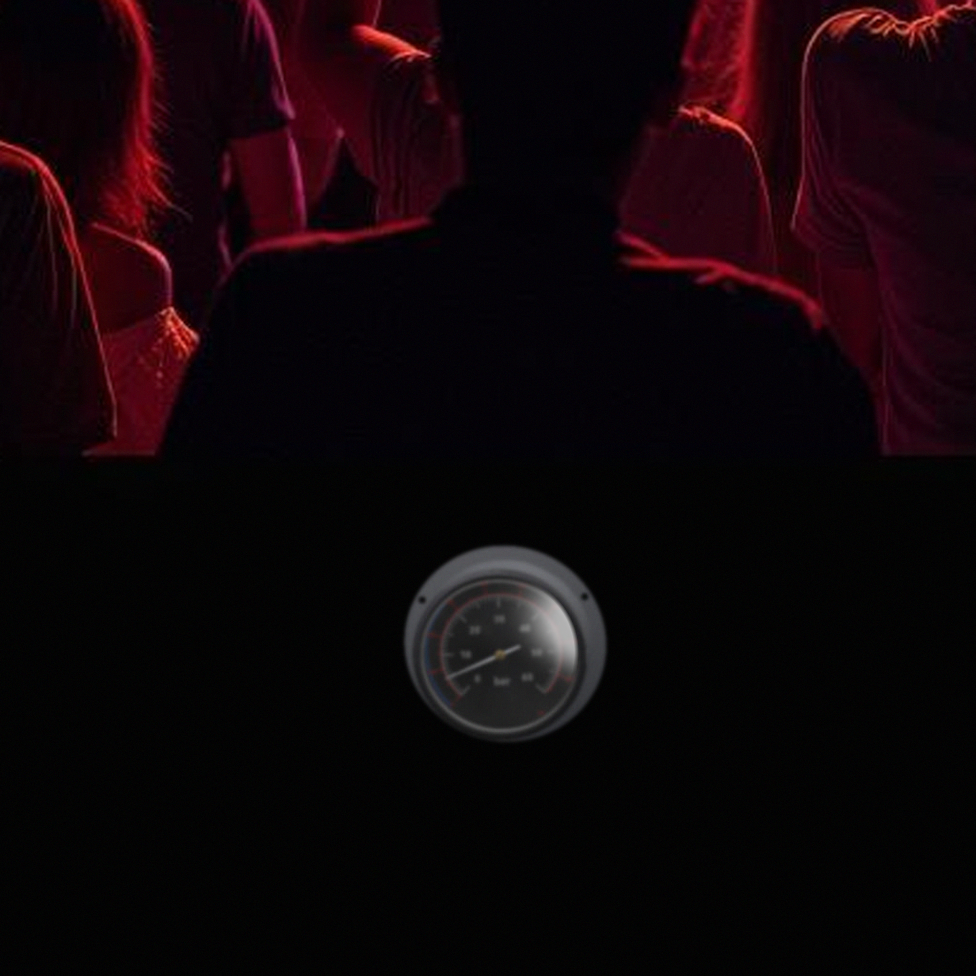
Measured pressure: 5
